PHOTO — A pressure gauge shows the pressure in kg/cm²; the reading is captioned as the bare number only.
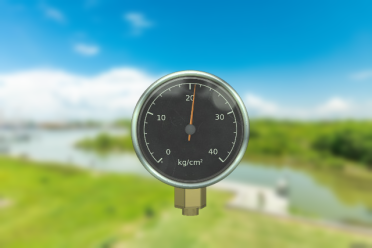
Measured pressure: 21
